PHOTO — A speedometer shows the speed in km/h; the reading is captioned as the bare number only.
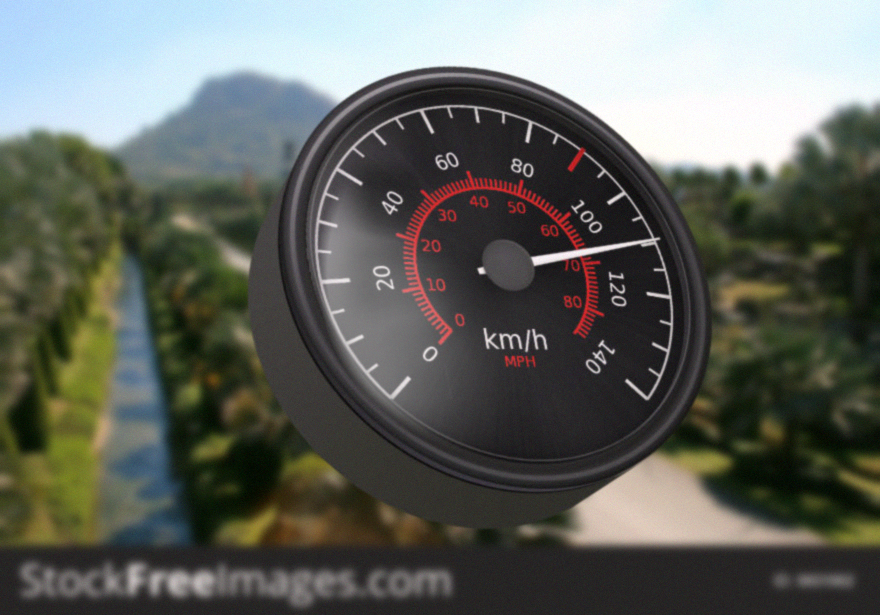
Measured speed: 110
